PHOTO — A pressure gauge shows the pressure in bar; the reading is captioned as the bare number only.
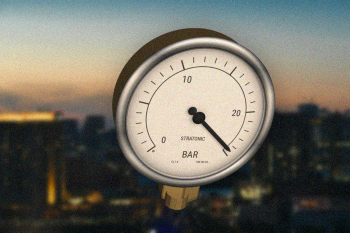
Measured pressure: 24.5
